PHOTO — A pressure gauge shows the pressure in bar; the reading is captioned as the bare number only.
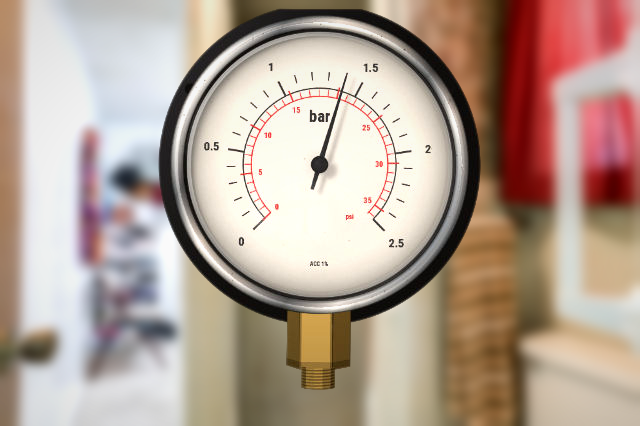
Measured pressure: 1.4
